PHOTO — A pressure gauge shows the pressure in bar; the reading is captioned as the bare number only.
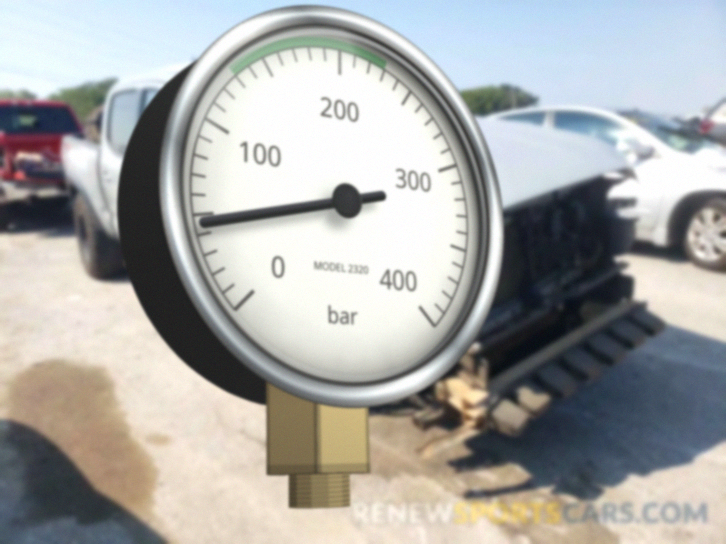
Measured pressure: 45
